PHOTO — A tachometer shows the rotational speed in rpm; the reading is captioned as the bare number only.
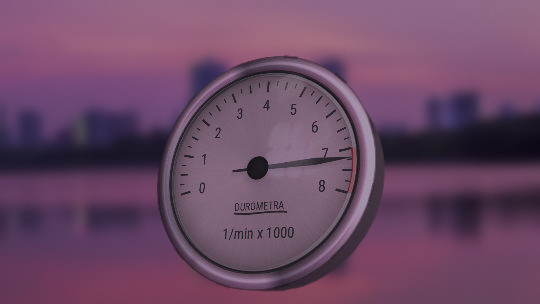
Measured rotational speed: 7250
